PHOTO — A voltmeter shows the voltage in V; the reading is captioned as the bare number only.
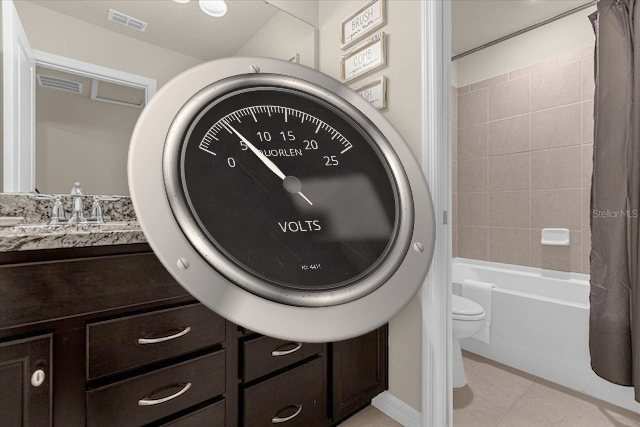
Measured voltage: 5
